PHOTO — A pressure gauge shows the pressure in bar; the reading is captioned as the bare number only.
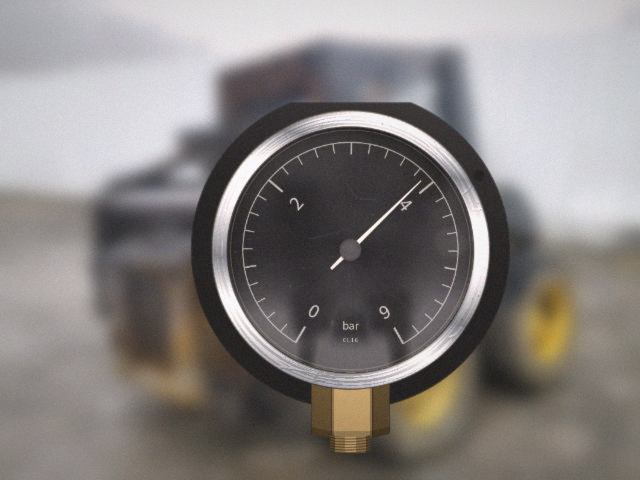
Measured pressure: 3.9
